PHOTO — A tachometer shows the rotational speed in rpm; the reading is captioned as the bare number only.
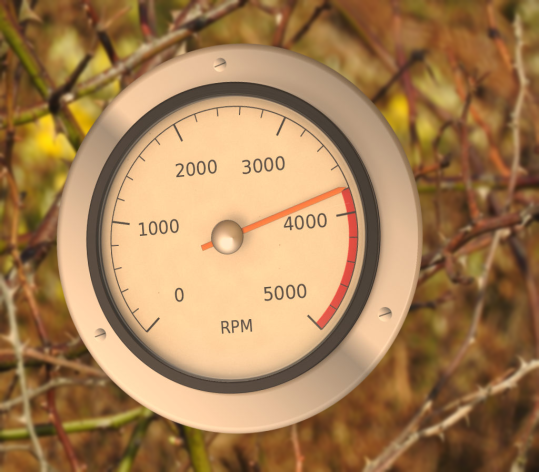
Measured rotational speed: 3800
